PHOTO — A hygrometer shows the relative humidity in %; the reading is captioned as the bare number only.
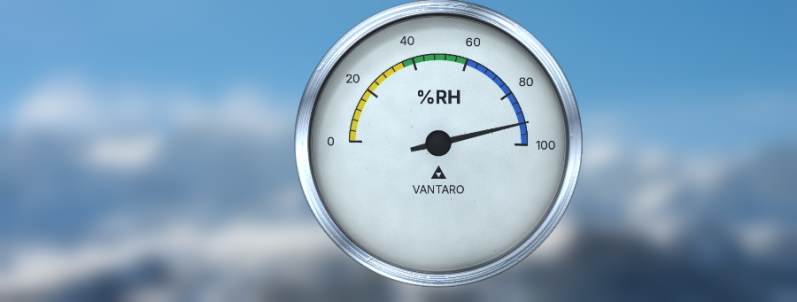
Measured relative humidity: 92
